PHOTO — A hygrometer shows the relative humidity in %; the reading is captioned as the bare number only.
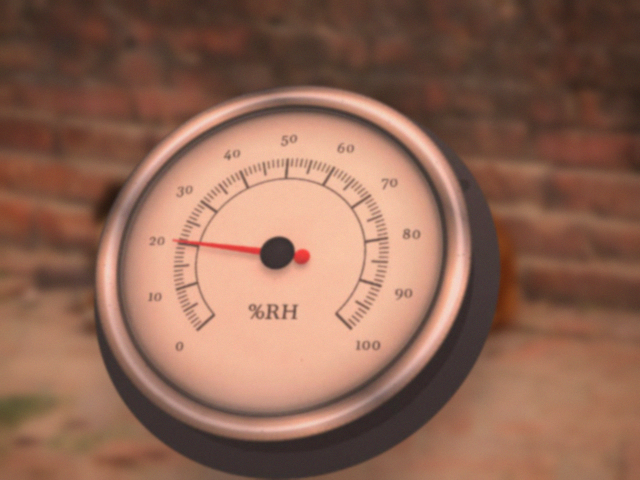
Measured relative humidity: 20
